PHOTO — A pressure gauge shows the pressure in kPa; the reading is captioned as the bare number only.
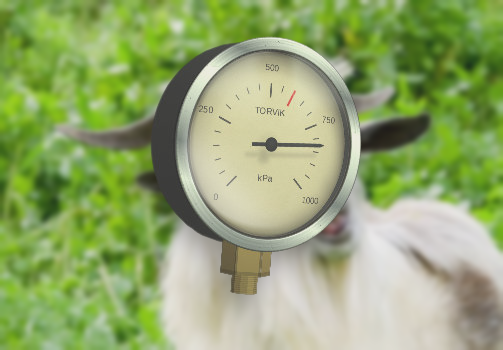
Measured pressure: 825
